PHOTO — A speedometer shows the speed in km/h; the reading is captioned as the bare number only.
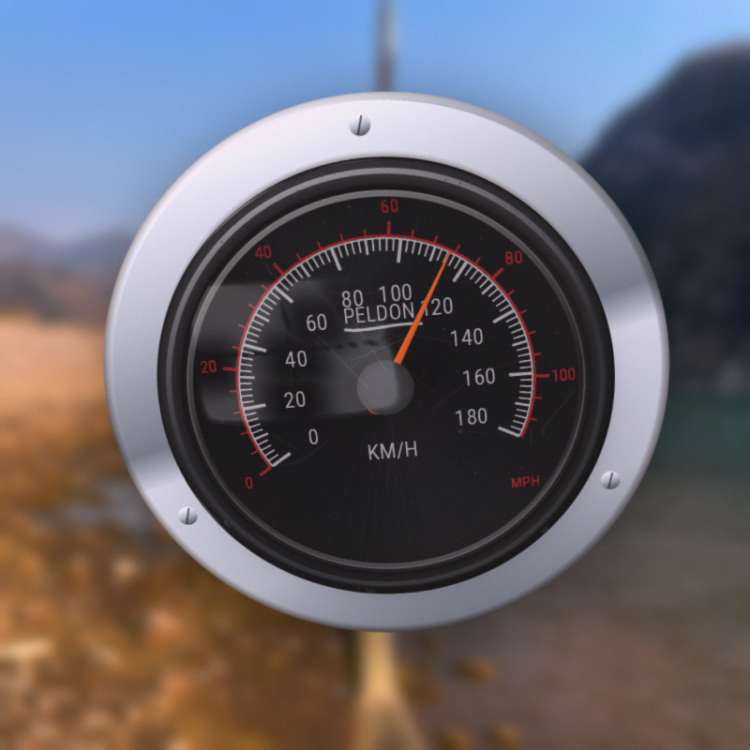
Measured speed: 114
